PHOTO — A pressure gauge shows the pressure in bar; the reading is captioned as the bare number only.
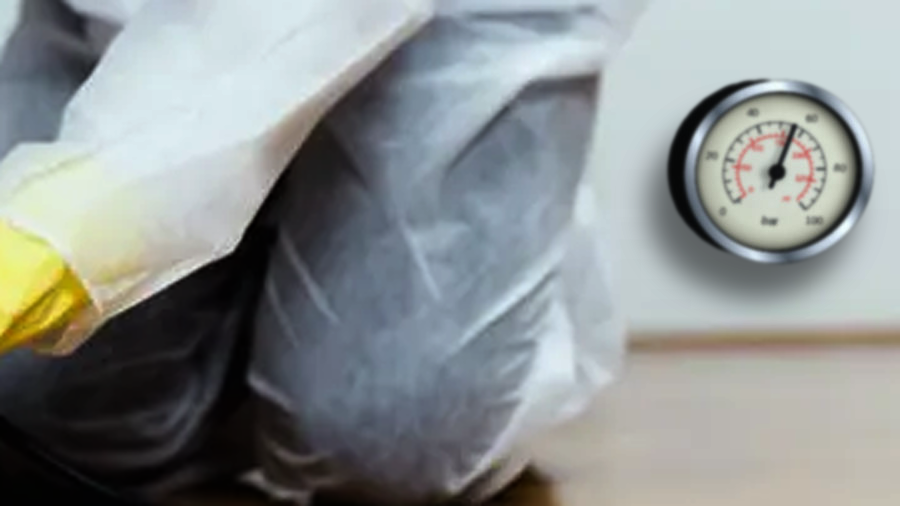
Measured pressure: 55
